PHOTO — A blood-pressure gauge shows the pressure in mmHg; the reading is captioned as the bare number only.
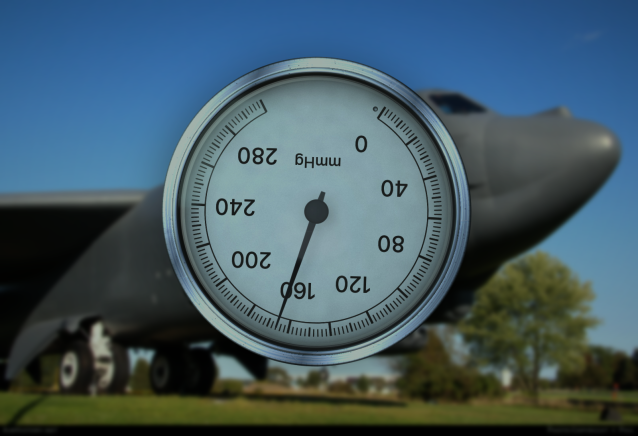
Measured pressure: 166
